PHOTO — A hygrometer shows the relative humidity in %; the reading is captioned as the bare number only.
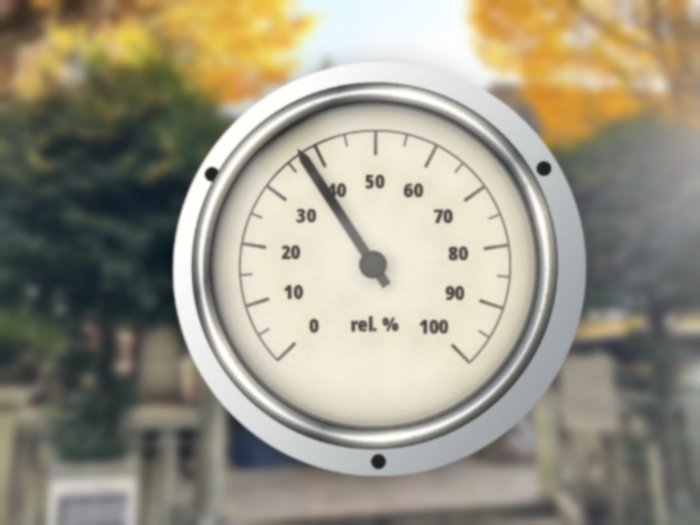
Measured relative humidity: 37.5
